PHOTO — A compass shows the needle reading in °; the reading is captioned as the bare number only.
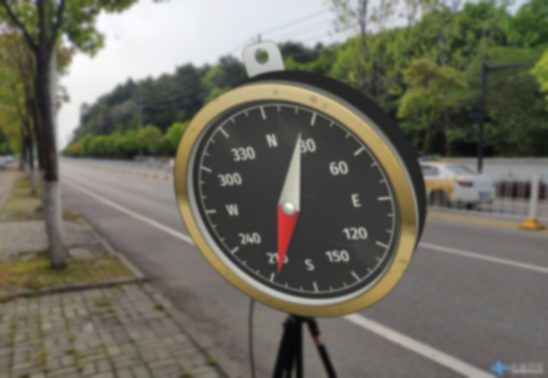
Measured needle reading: 205
